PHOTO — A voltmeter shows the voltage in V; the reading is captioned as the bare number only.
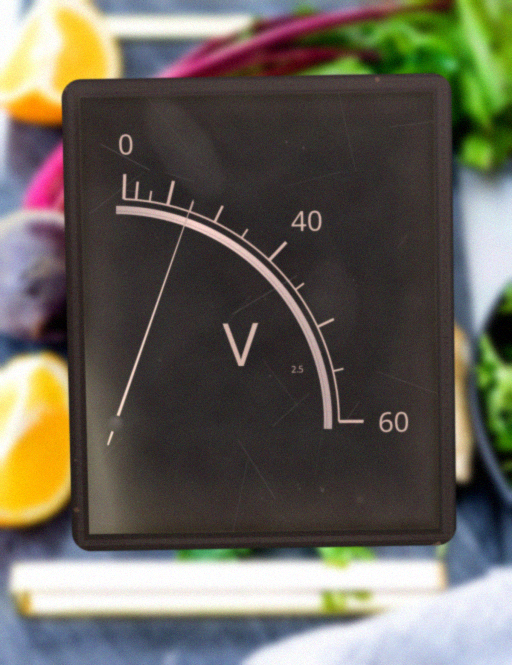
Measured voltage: 25
